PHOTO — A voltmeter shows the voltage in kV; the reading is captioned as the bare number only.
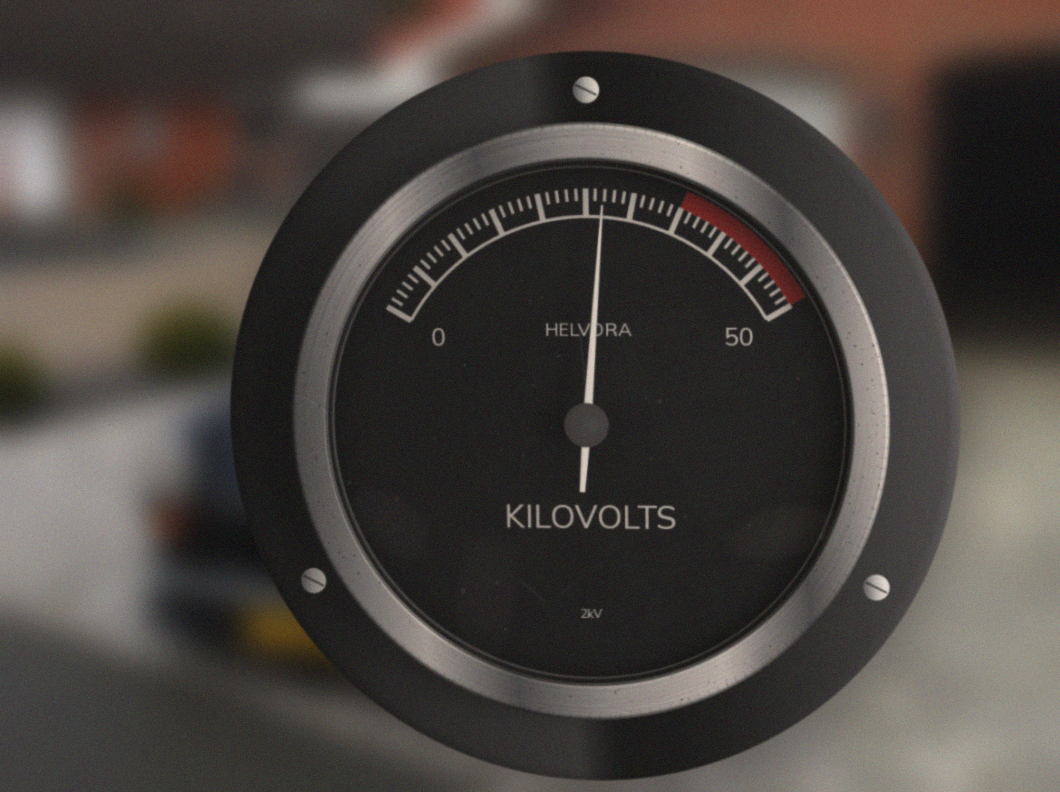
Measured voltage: 27
